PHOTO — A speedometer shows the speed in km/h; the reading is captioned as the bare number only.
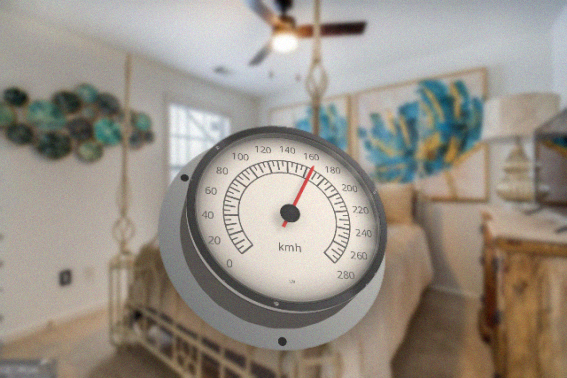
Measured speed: 165
